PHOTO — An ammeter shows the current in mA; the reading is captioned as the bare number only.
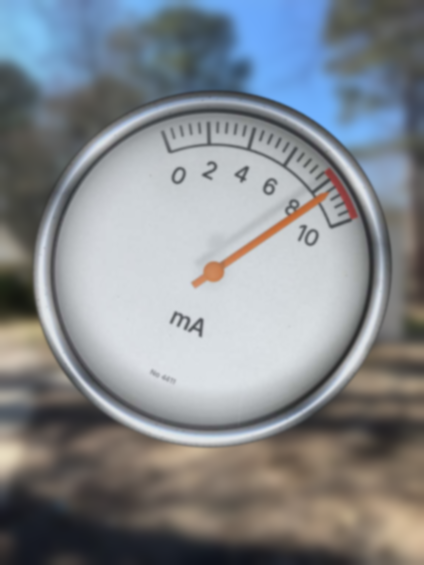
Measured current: 8.4
